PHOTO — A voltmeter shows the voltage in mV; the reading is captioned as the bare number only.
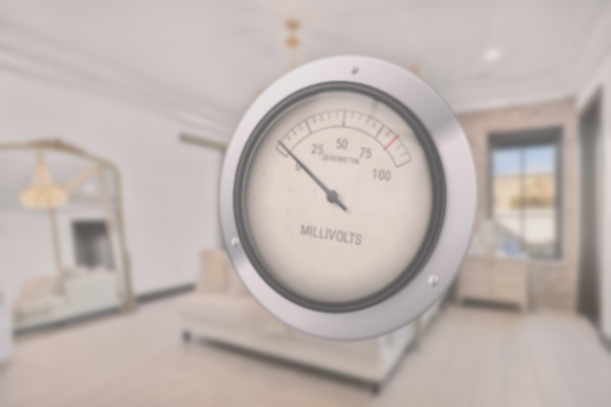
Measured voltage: 5
